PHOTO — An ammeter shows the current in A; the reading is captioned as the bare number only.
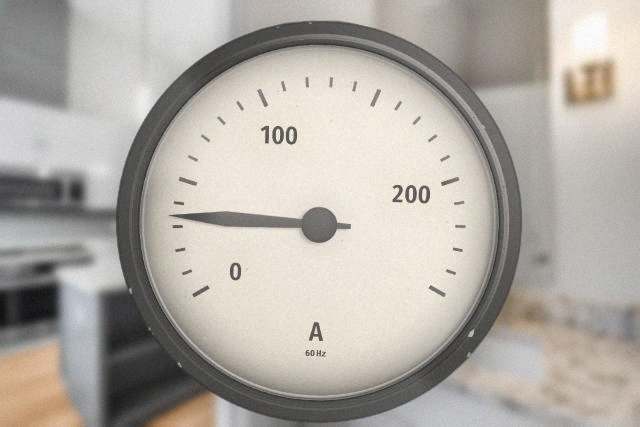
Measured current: 35
